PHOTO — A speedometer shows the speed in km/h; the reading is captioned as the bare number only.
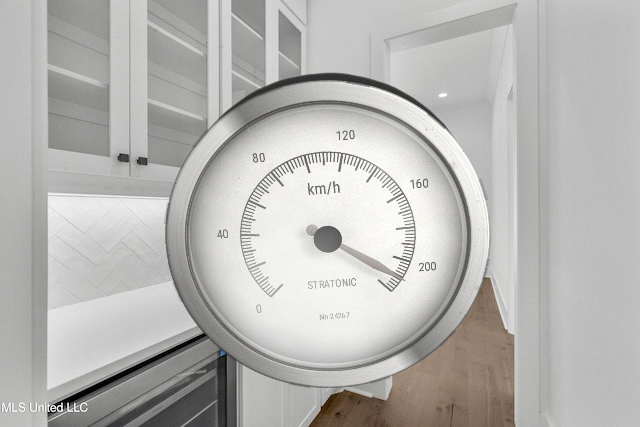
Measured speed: 210
